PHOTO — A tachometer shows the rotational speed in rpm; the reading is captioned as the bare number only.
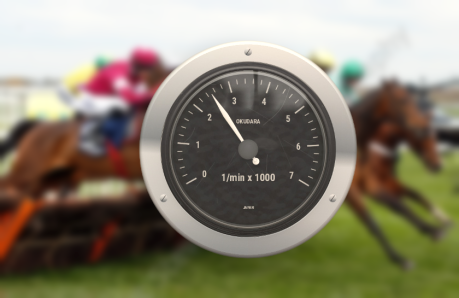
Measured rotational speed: 2500
